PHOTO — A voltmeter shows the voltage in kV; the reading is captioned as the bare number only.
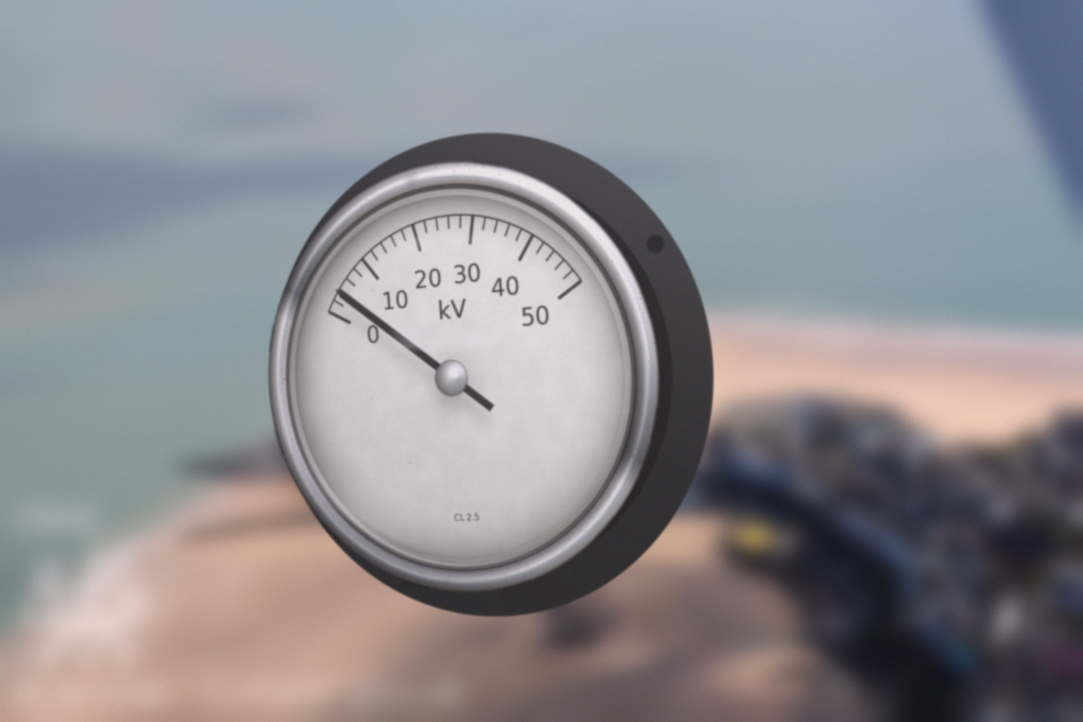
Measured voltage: 4
